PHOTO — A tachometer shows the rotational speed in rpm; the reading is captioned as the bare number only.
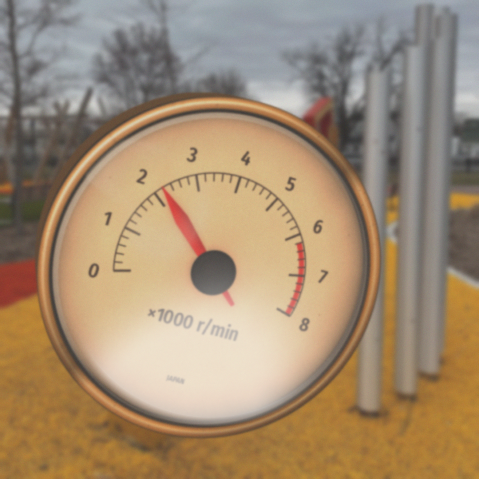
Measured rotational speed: 2200
